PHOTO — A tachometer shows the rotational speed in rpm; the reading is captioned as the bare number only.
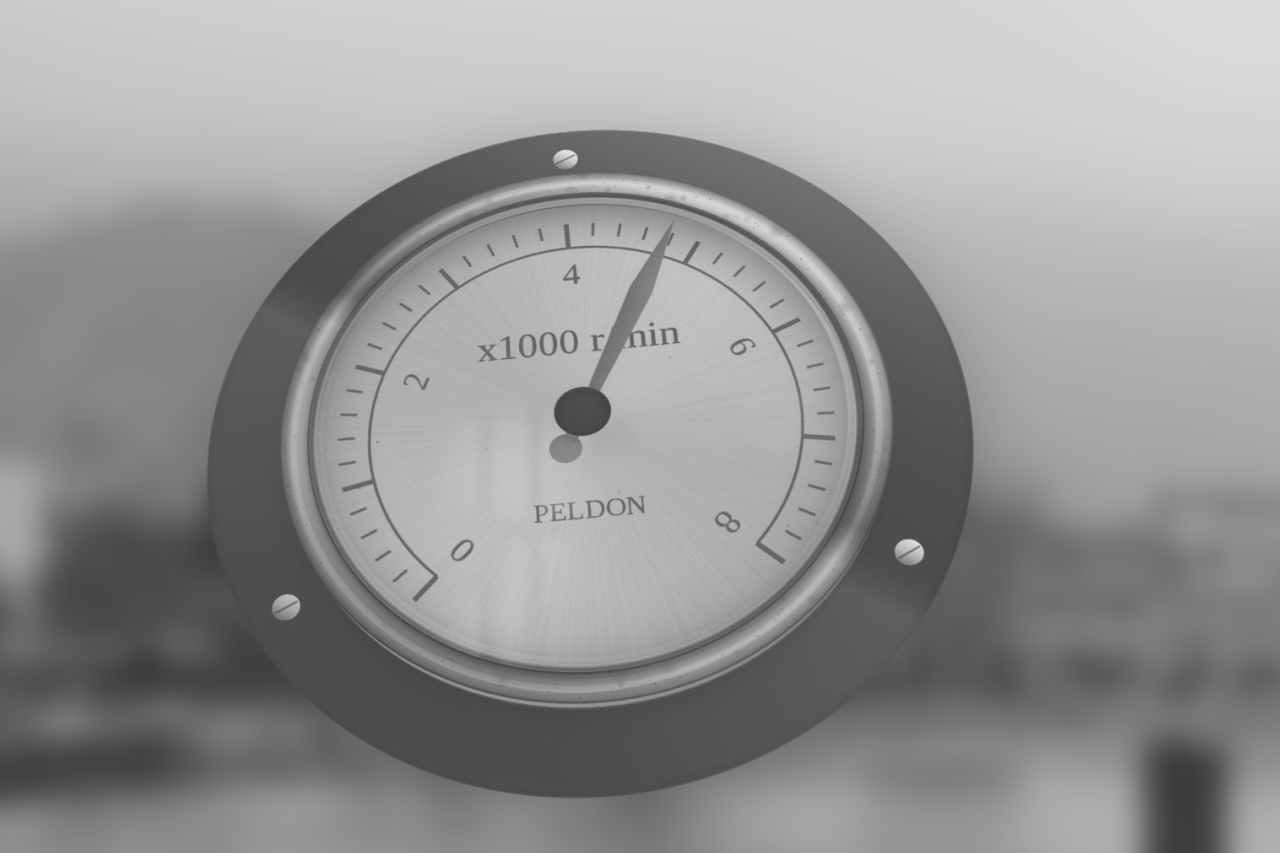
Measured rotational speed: 4800
